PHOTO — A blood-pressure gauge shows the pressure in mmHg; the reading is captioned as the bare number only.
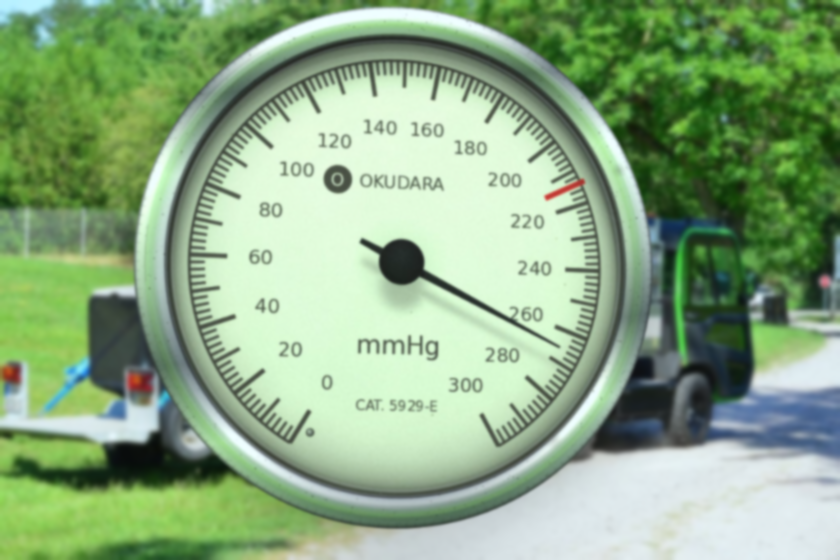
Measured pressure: 266
